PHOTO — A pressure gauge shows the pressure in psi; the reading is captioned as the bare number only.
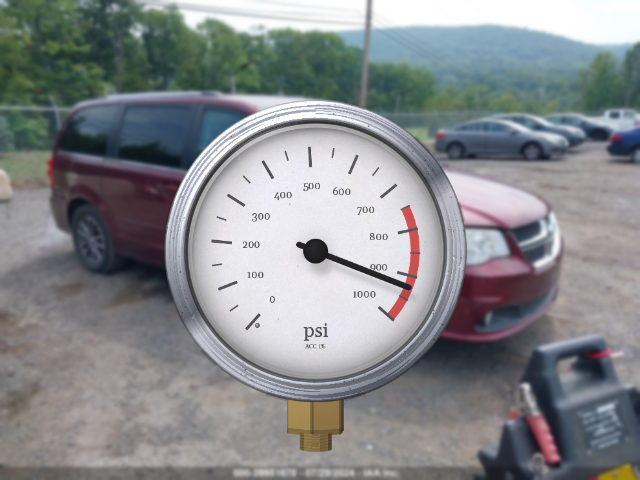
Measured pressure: 925
